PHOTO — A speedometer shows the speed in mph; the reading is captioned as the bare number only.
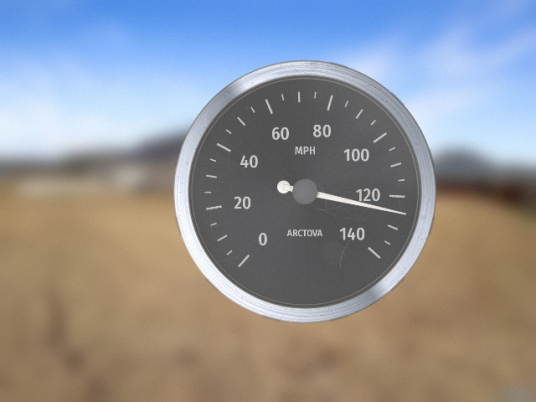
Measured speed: 125
